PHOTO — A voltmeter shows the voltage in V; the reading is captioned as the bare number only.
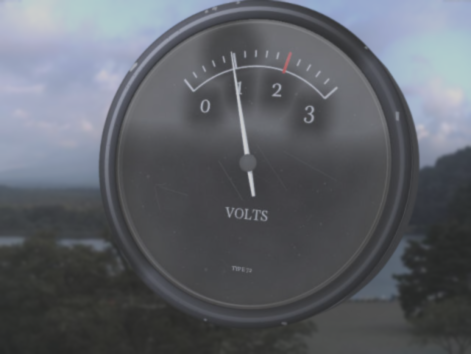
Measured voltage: 1
